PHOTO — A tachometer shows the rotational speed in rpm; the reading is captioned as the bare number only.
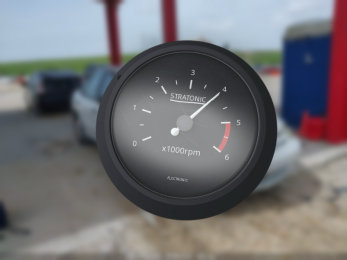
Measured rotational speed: 4000
